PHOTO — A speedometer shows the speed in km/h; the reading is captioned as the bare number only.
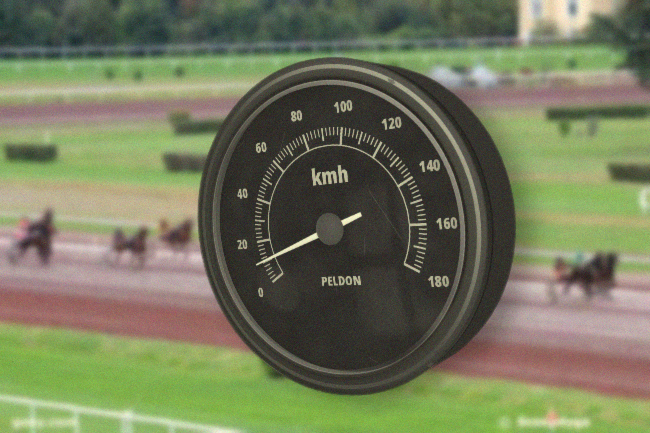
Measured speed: 10
